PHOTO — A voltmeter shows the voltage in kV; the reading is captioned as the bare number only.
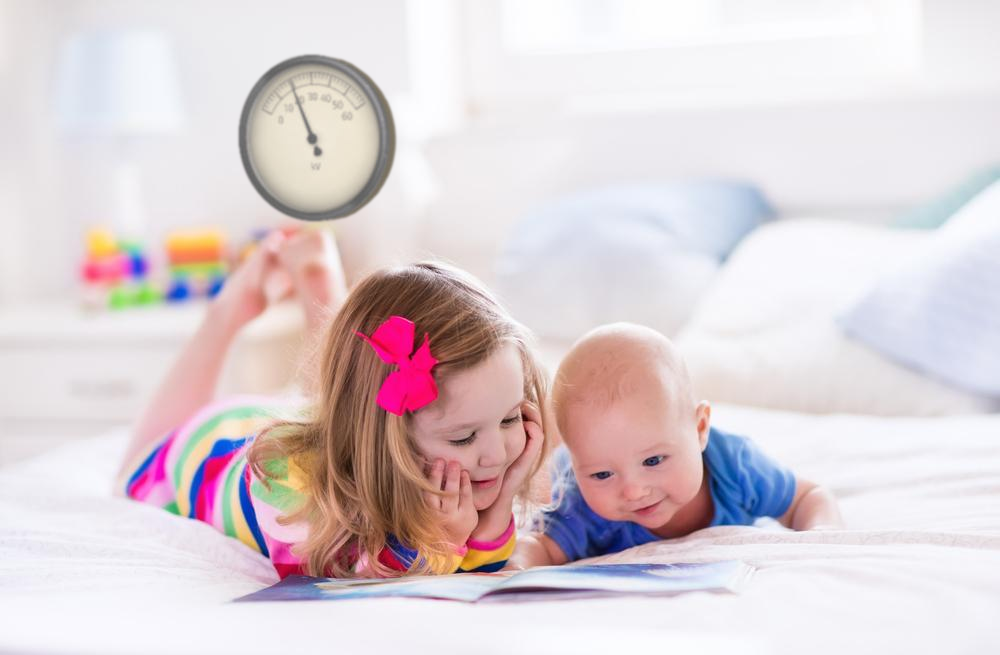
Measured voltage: 20
